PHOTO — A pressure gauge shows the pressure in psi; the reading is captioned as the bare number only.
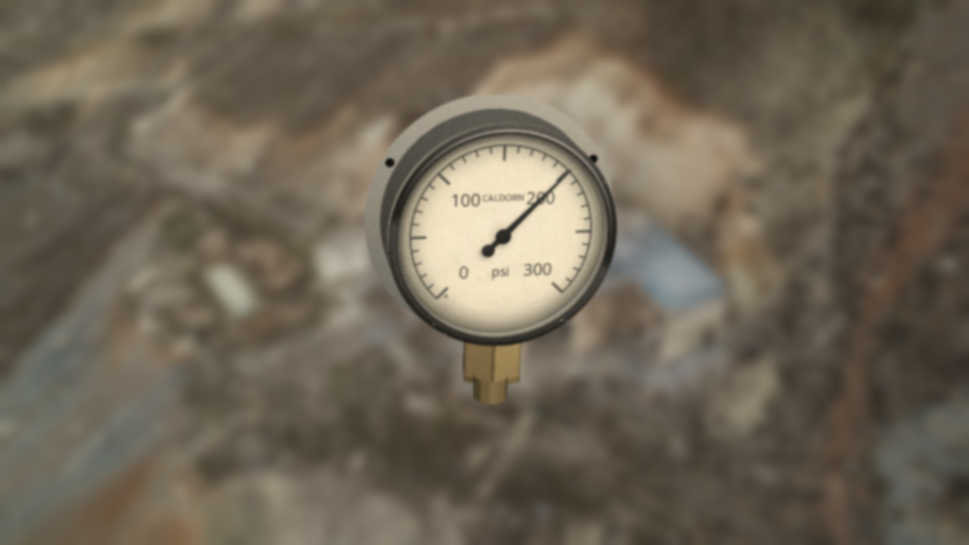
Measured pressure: 200
